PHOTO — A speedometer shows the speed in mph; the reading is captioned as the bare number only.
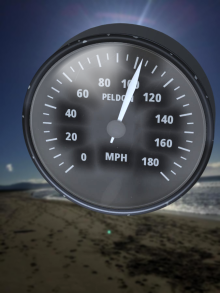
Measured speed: 102.5
